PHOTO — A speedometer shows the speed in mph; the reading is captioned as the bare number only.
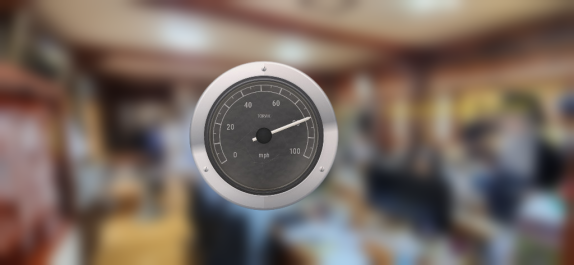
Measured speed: 80
